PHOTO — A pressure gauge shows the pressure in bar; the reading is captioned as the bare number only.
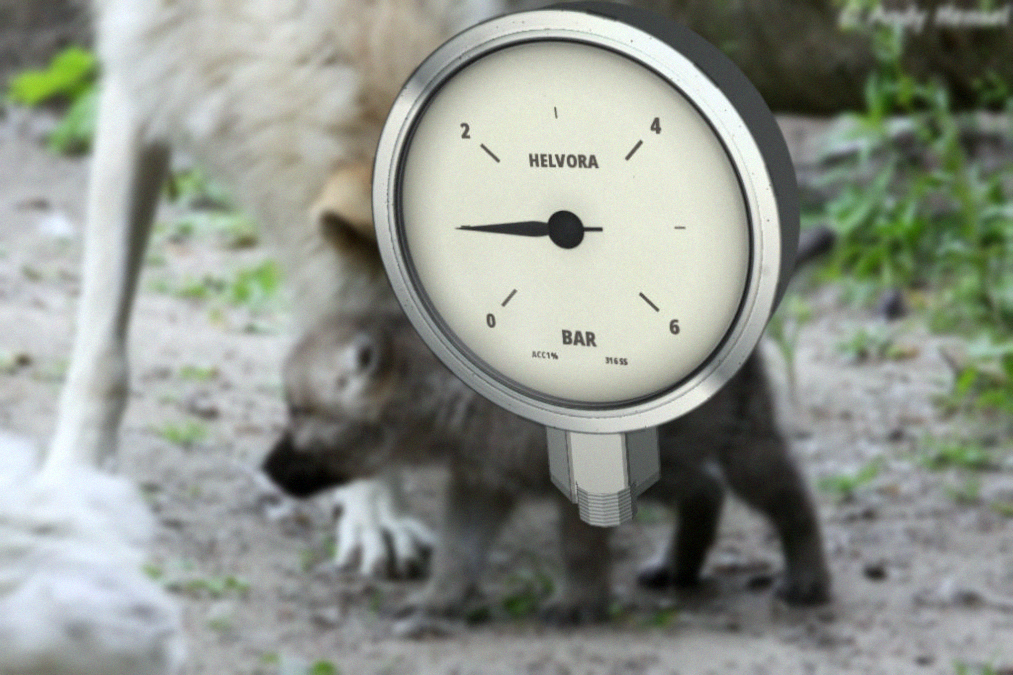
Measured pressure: 1
